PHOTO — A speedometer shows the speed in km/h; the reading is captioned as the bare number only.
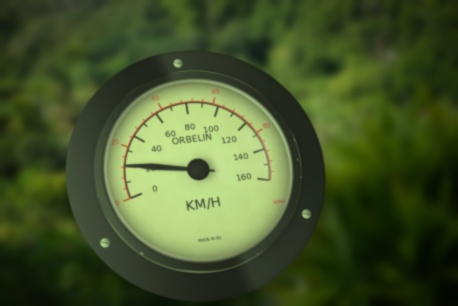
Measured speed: 20
